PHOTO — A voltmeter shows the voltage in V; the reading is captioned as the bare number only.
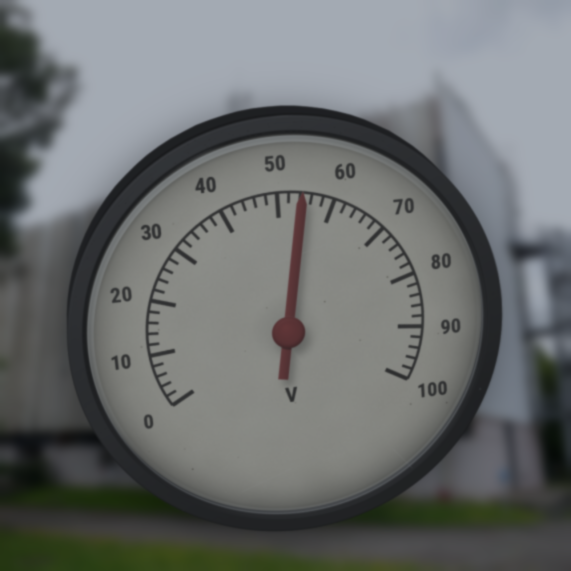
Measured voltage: 54
